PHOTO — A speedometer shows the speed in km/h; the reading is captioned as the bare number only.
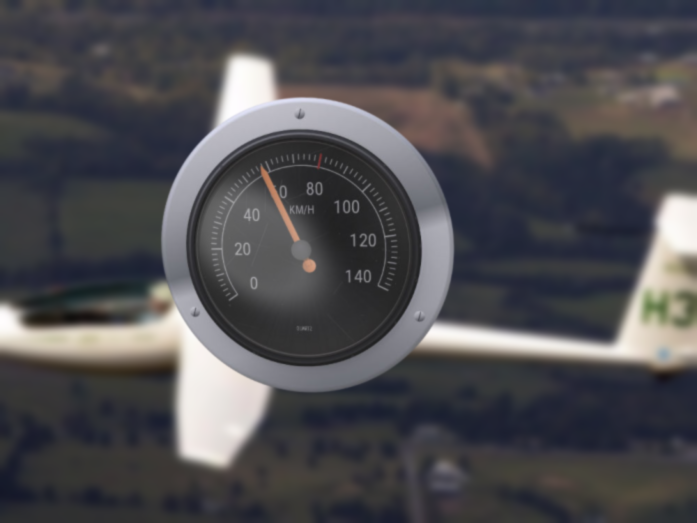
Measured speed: 58
